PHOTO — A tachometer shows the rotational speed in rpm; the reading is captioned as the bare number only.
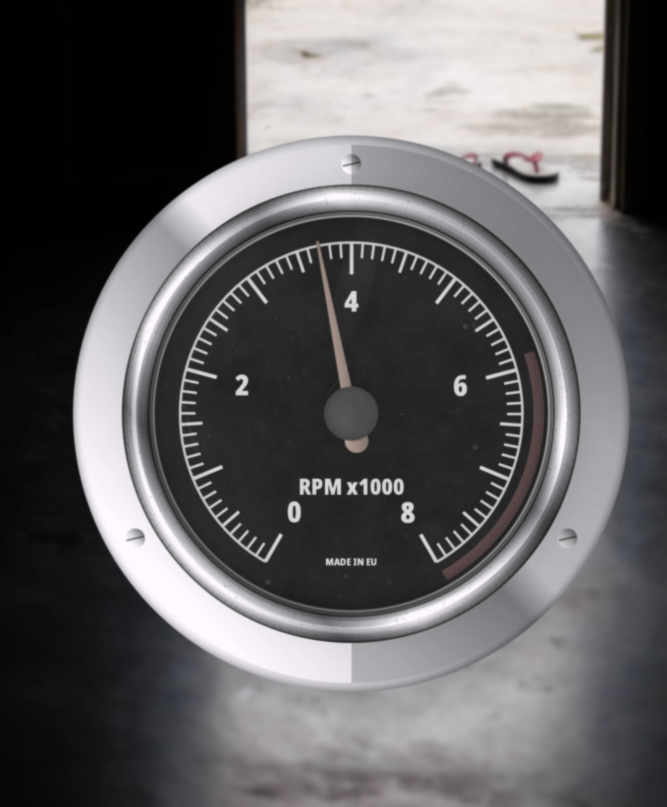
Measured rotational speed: 3700
